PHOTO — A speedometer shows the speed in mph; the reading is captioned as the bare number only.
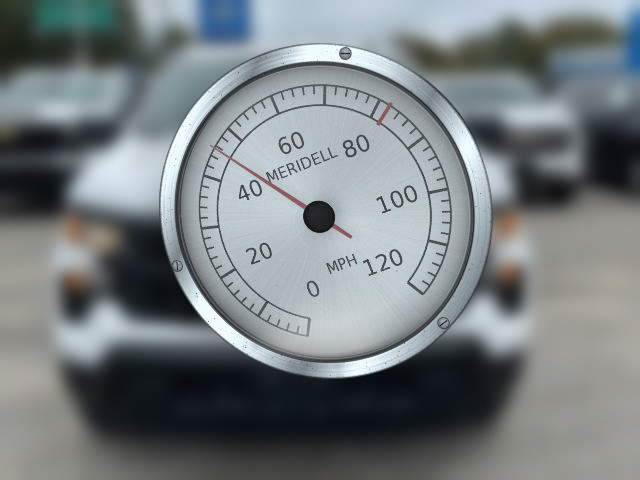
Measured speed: 46
